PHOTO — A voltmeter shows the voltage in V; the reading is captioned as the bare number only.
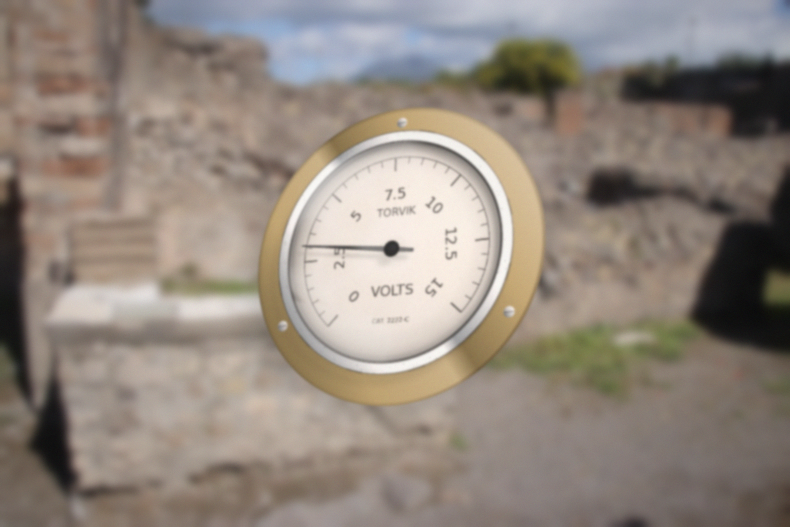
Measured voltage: 3
